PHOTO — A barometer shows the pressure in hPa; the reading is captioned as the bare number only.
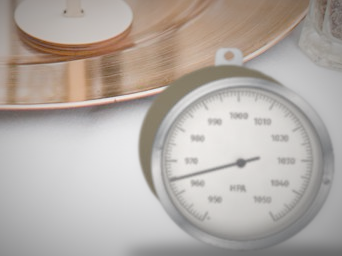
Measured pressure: 965
